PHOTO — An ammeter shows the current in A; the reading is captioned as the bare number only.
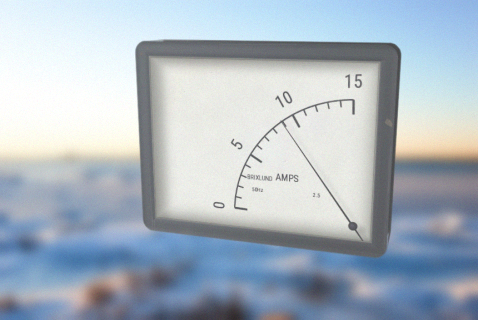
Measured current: 9
